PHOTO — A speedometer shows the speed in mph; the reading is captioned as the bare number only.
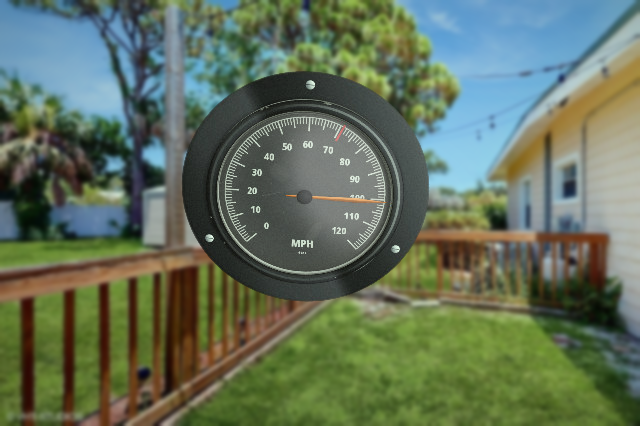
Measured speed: 100
